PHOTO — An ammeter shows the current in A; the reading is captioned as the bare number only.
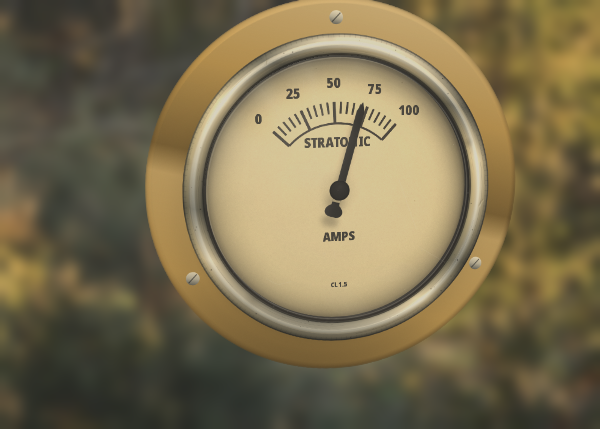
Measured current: 70
